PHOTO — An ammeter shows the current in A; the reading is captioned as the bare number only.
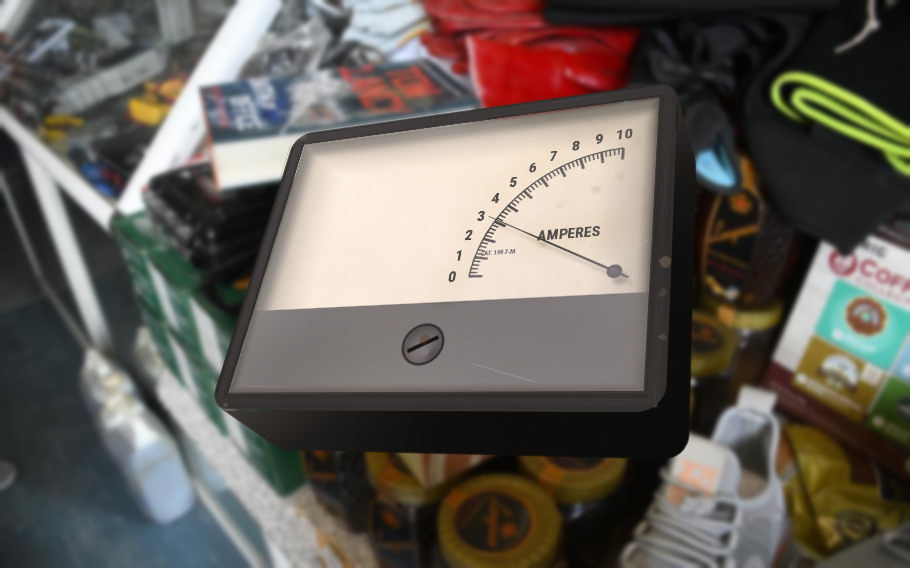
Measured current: 3
